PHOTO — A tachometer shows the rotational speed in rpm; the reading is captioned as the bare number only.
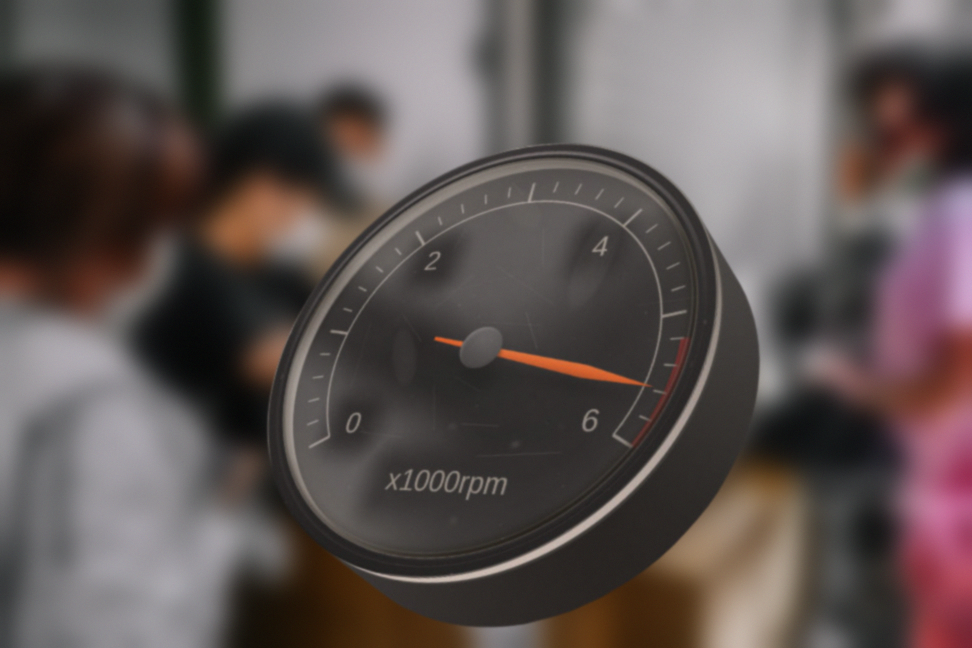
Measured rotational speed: 5600
